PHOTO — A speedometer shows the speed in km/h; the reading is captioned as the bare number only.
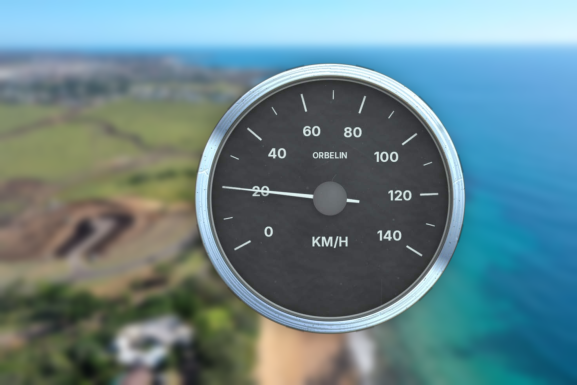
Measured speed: 20
